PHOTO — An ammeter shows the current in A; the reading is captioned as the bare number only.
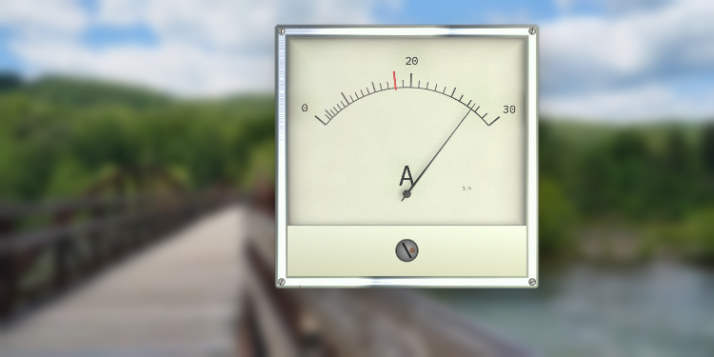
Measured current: 27.5
